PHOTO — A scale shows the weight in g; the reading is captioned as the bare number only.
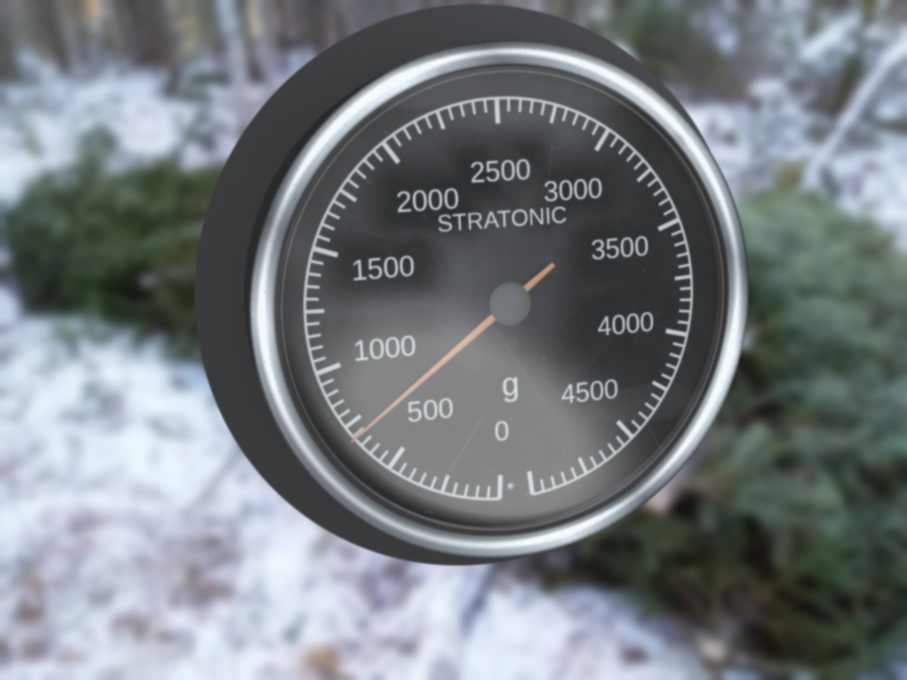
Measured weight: 700
